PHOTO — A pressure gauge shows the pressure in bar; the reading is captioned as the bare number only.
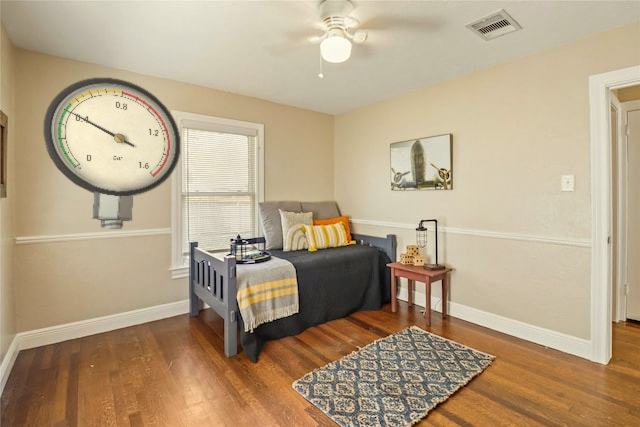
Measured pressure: 0.4
